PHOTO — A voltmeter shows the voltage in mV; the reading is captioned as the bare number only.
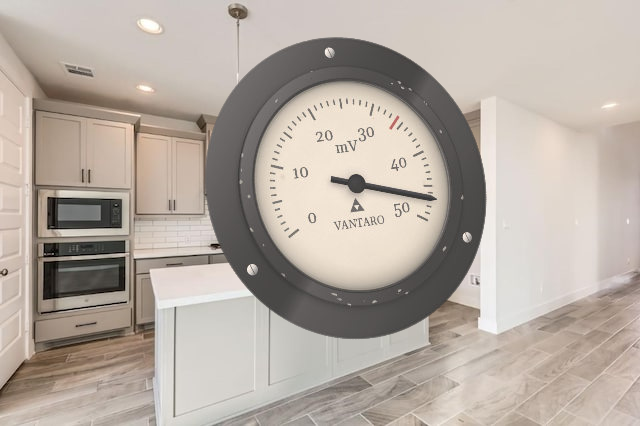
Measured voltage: 47
